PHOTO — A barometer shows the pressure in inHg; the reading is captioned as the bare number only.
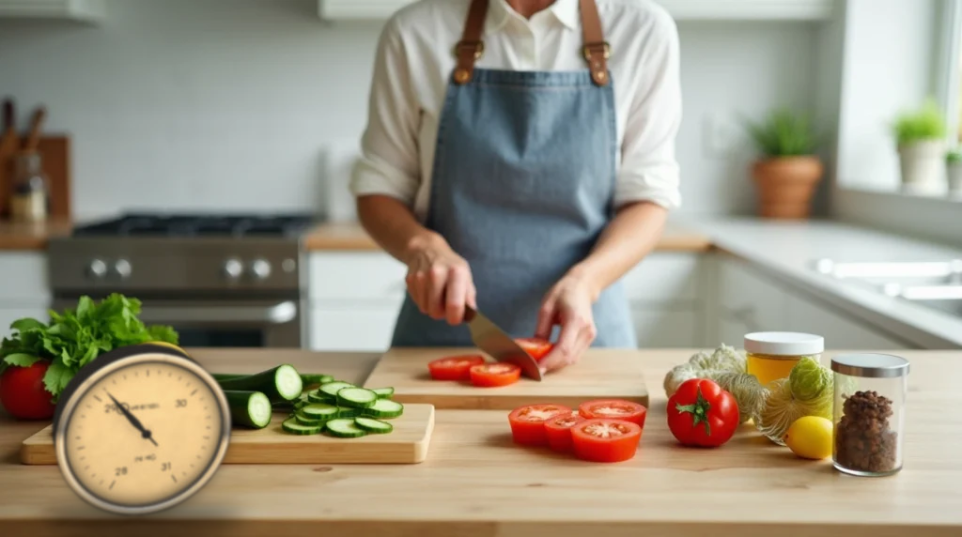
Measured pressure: 29.1
